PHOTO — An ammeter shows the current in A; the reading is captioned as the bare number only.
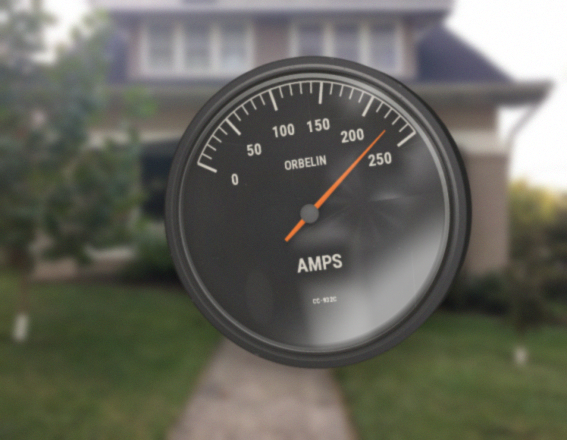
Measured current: 230
